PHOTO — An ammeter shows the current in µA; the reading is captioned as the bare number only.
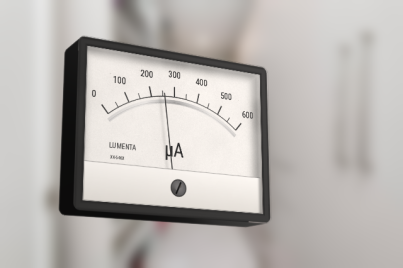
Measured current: 250
